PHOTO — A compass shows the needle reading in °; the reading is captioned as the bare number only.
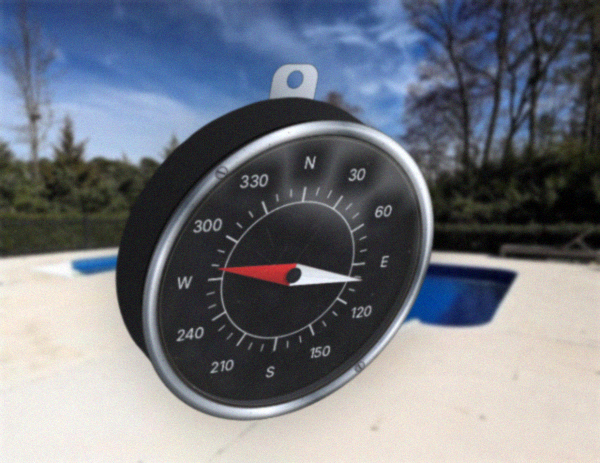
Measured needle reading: 280
